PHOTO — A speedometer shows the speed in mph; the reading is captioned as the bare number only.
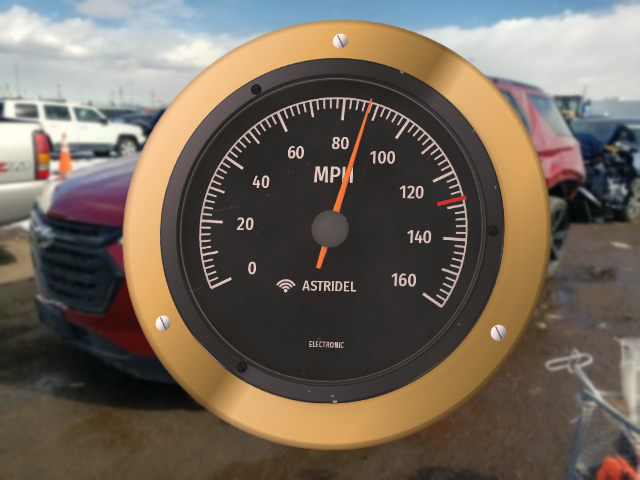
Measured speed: 88
